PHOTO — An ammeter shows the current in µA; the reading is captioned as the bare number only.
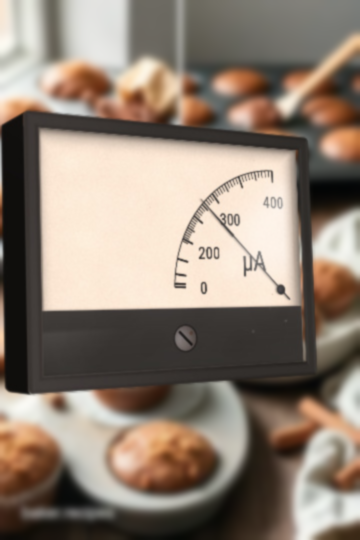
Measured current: 275
